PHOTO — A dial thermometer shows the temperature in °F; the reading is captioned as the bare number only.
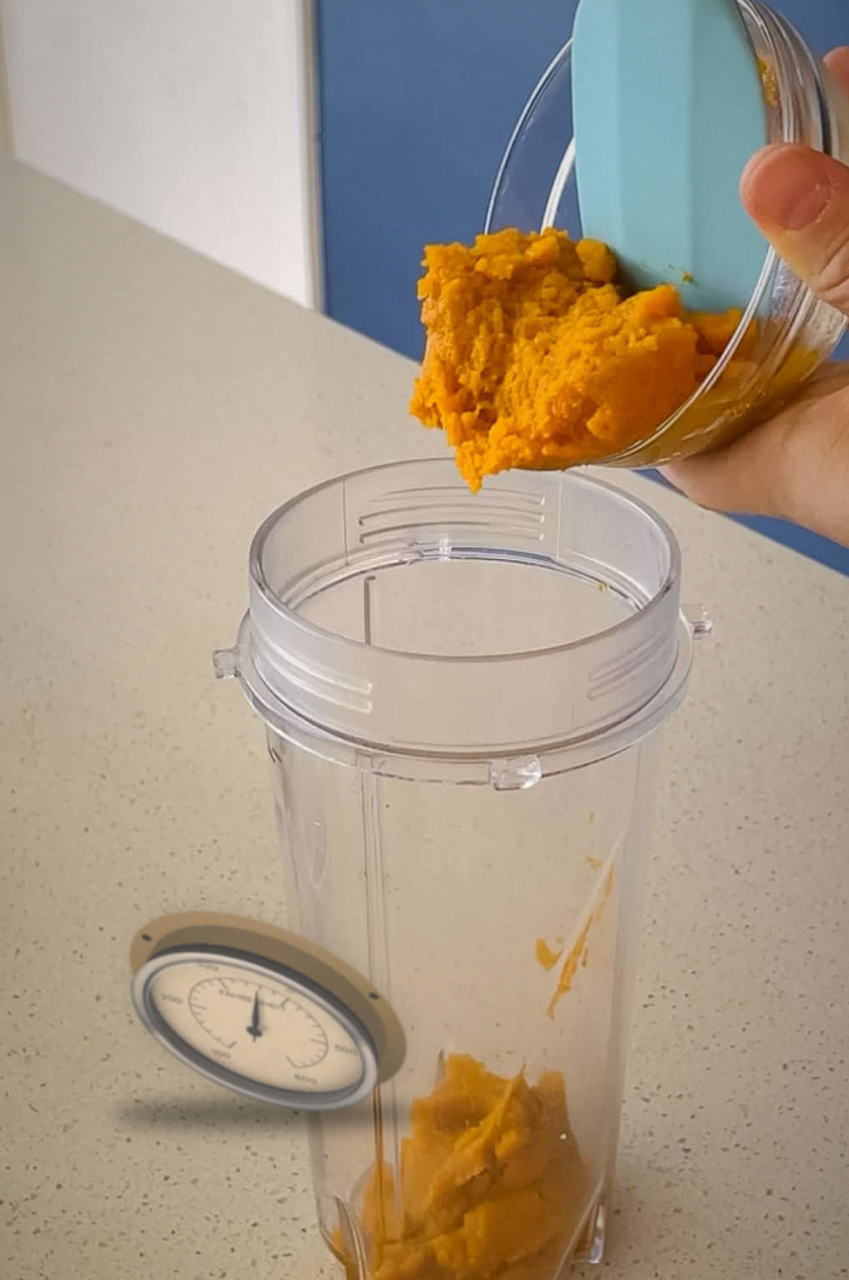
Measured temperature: 360
